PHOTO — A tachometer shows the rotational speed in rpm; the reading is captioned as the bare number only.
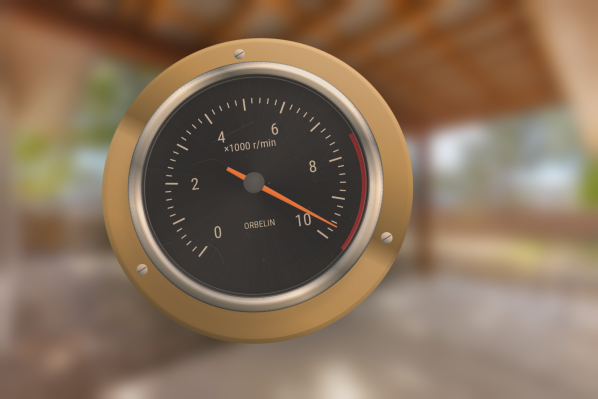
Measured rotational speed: 9700
